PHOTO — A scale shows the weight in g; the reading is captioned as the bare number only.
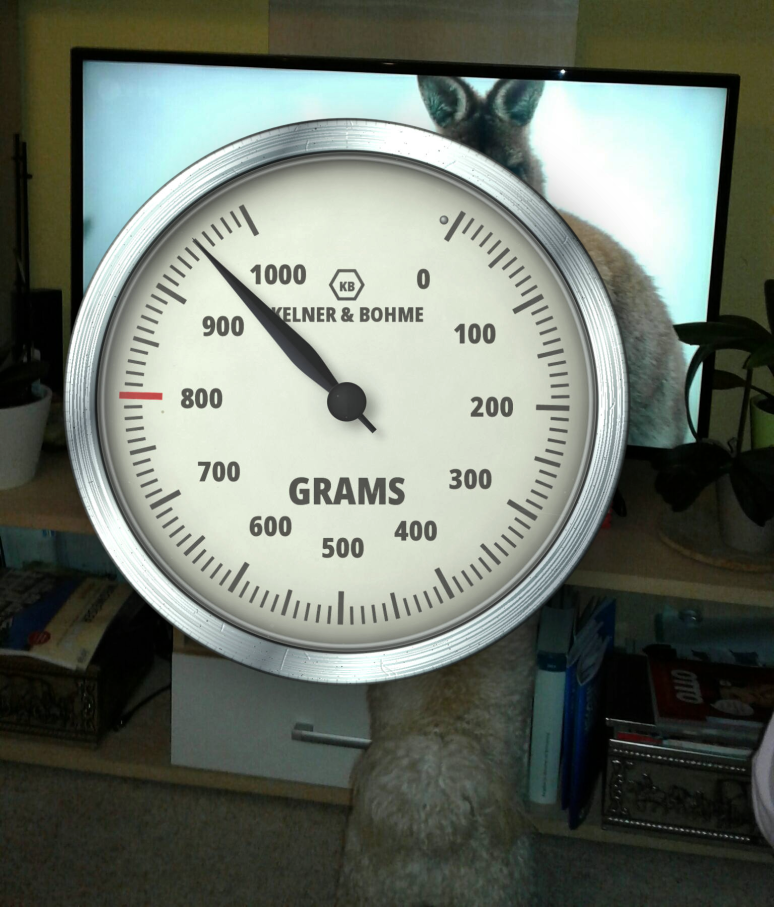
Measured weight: 950
